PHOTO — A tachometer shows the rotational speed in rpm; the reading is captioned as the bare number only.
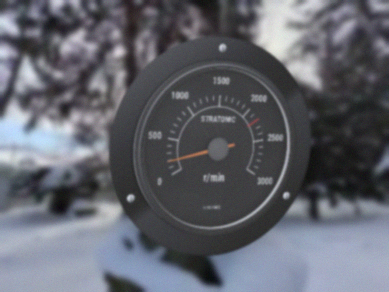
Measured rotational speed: 200
